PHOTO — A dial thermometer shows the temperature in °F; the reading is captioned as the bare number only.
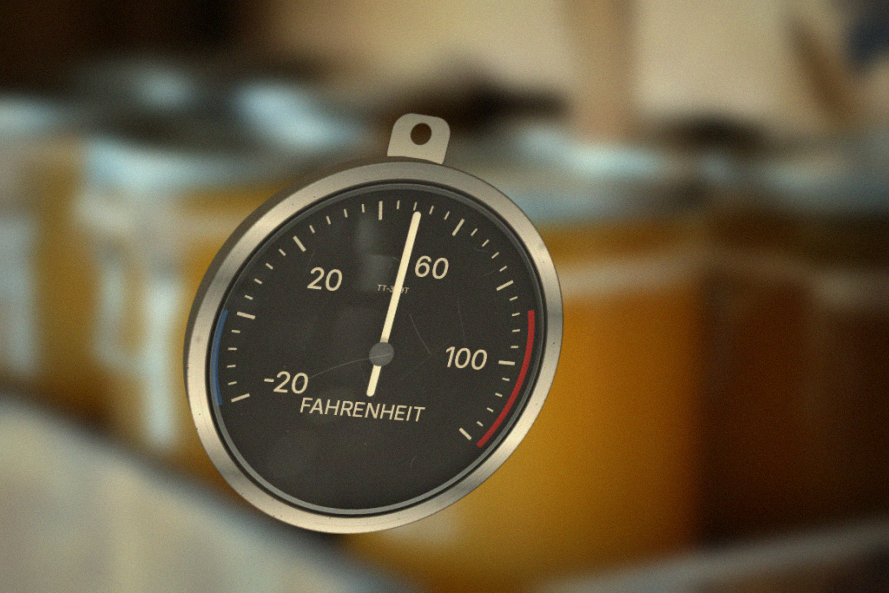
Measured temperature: 48
